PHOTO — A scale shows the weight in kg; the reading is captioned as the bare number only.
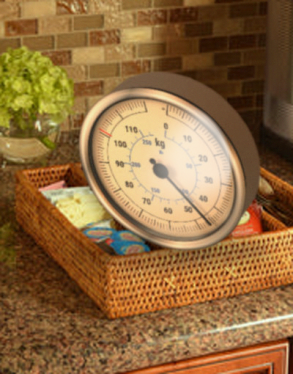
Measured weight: 45
